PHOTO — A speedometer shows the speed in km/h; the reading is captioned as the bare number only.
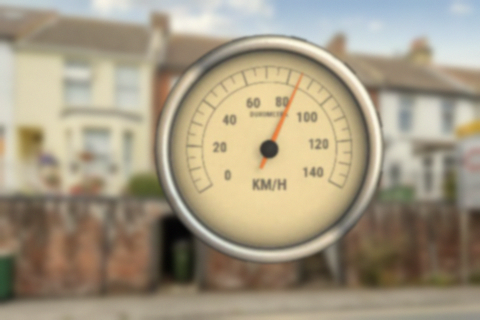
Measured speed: 85
